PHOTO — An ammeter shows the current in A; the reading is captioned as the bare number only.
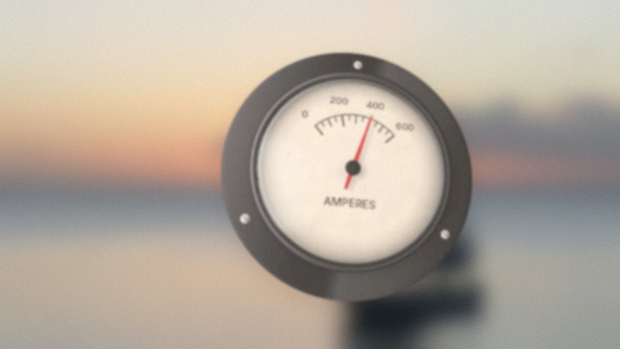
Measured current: 400
